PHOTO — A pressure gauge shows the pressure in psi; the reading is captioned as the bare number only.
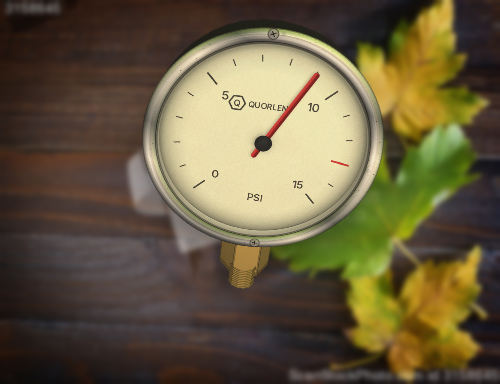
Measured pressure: 9
